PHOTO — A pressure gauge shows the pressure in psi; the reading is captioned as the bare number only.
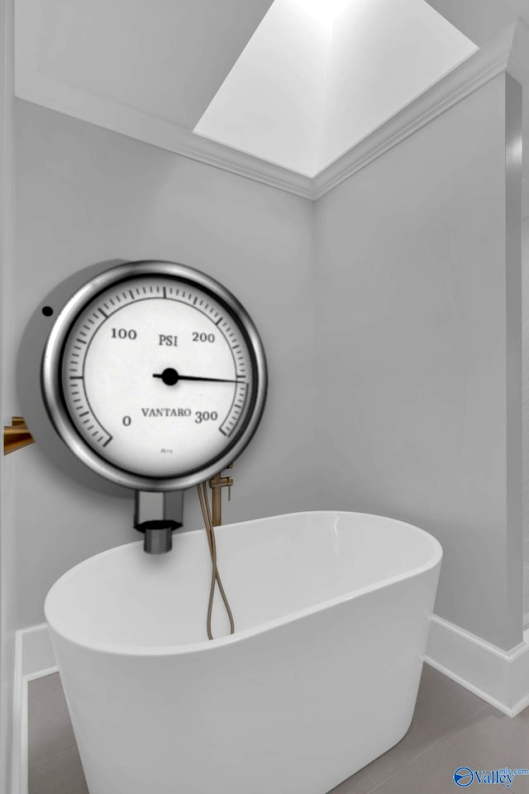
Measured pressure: 255
